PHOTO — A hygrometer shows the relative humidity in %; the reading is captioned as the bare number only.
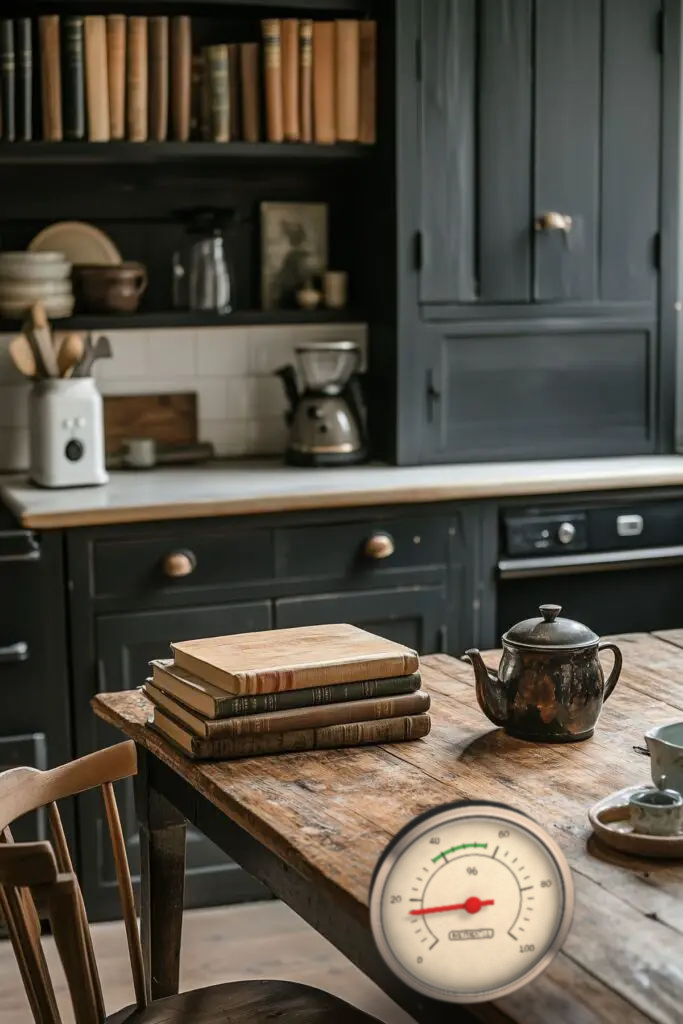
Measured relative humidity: 16
